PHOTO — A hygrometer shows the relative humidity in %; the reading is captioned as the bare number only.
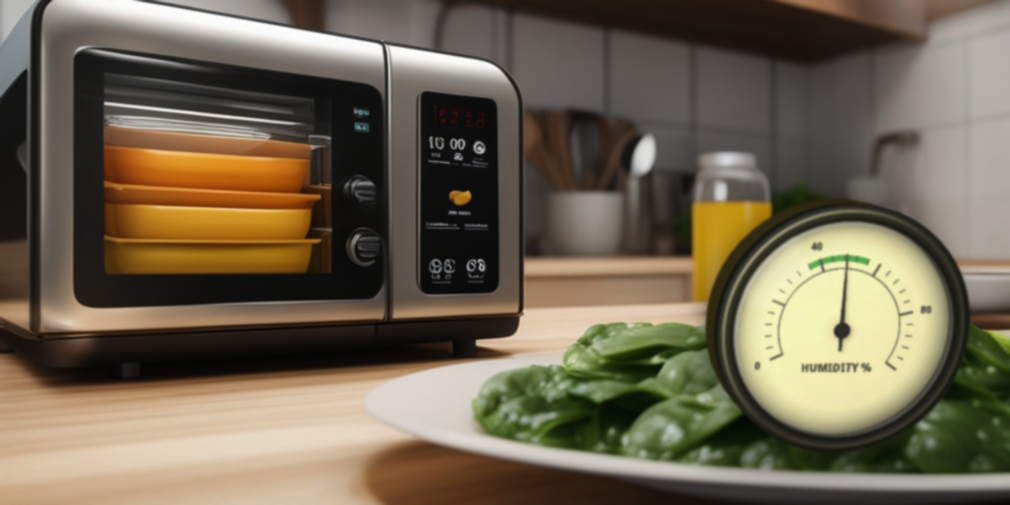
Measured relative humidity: 48
